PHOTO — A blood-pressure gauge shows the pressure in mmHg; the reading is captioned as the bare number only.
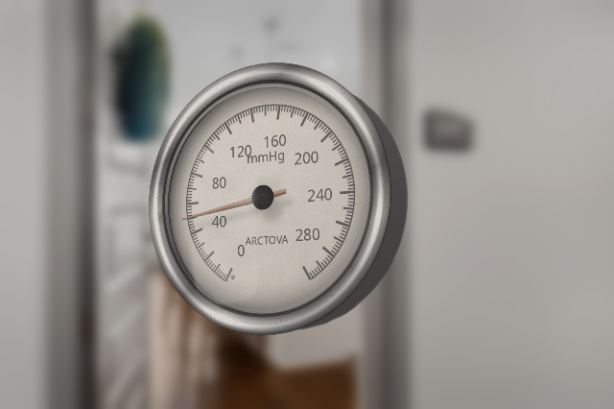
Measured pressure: 50
